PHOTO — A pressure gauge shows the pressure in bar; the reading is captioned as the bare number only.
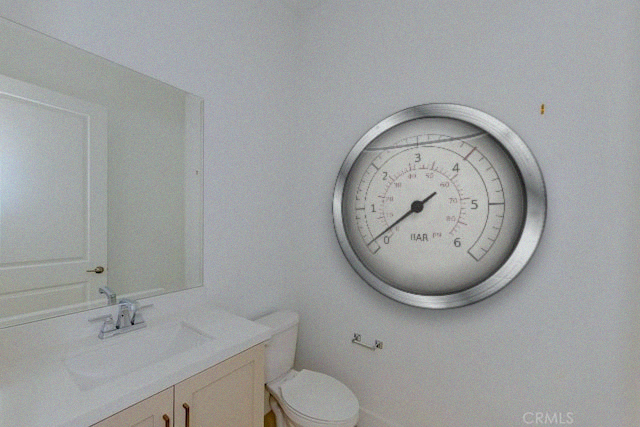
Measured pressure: 0.2
